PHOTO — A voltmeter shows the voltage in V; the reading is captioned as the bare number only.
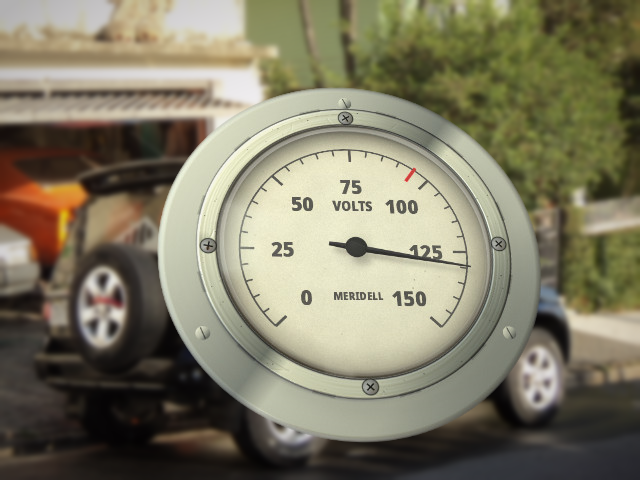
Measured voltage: 130
